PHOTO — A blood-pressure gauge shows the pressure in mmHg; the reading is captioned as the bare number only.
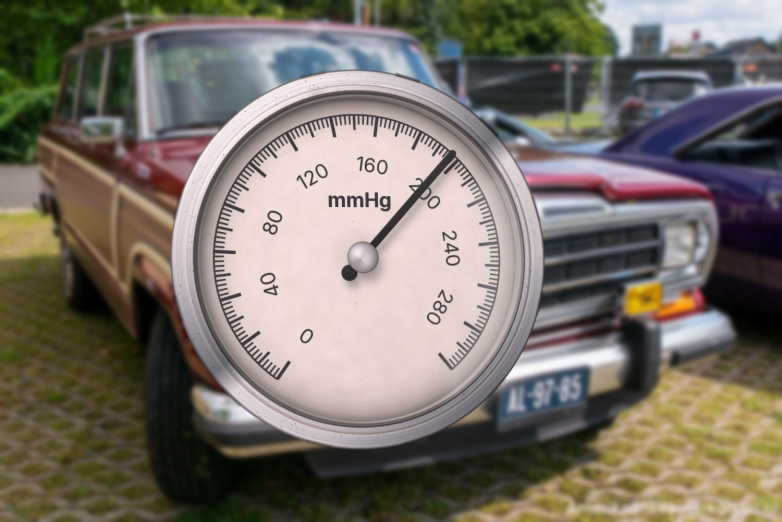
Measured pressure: 196
